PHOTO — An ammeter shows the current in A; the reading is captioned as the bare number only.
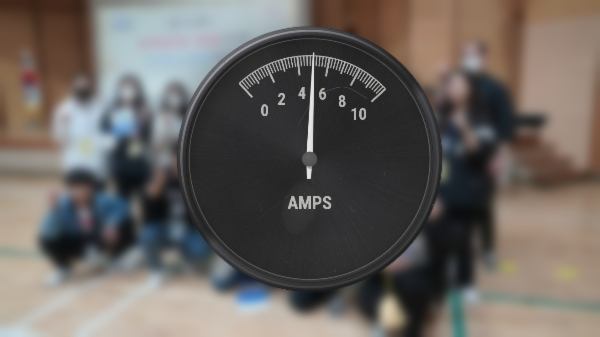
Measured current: 5
